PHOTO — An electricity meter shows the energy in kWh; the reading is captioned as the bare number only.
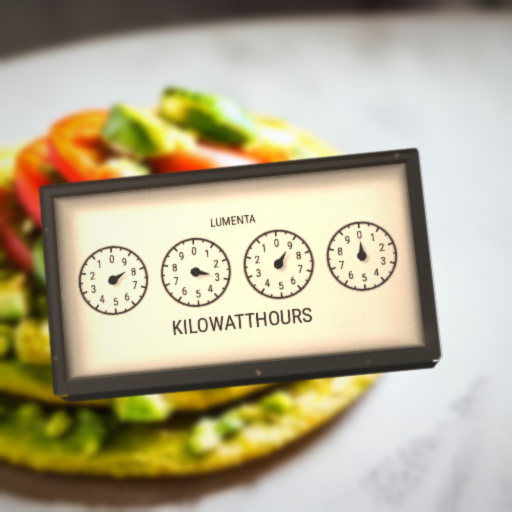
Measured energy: 8290
